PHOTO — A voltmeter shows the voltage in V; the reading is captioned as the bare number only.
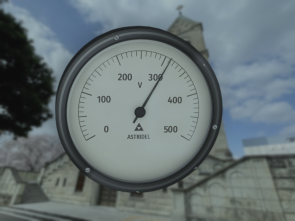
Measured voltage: 310
